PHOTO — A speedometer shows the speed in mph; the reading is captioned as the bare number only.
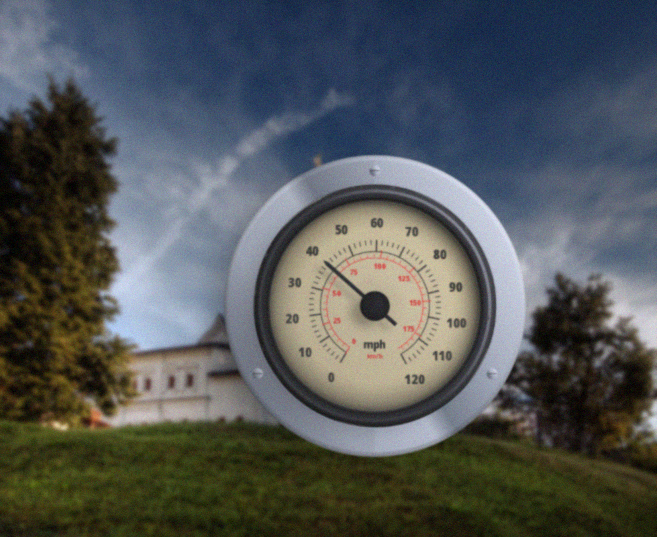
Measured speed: 40
